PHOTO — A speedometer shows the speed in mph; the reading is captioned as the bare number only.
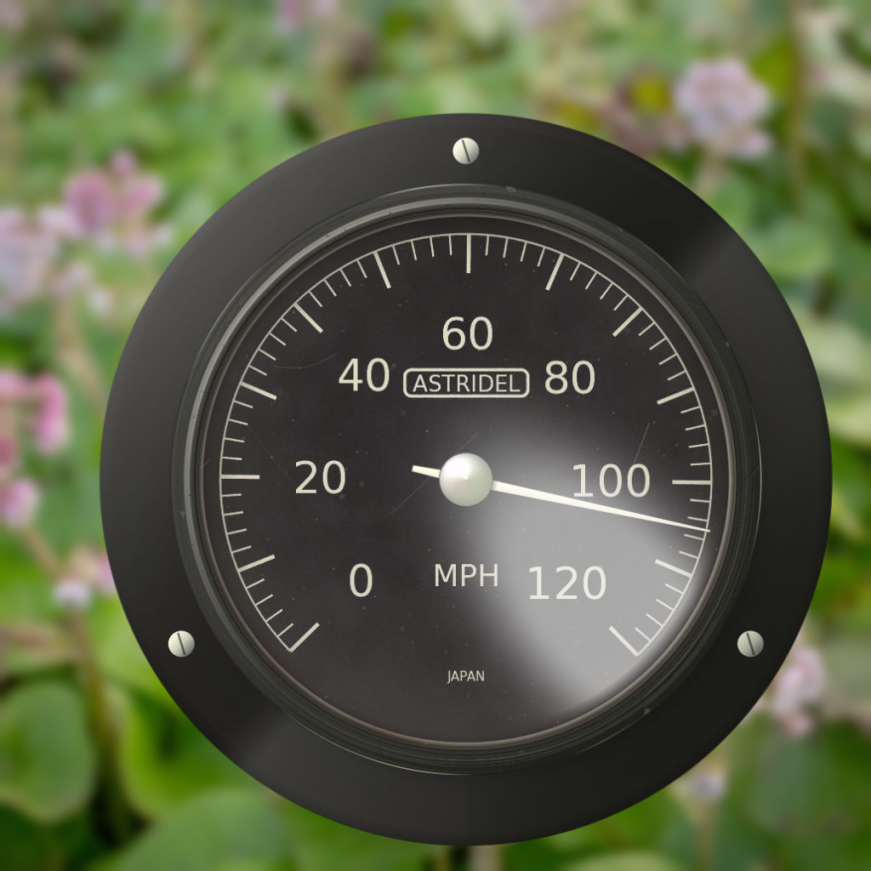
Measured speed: 105
